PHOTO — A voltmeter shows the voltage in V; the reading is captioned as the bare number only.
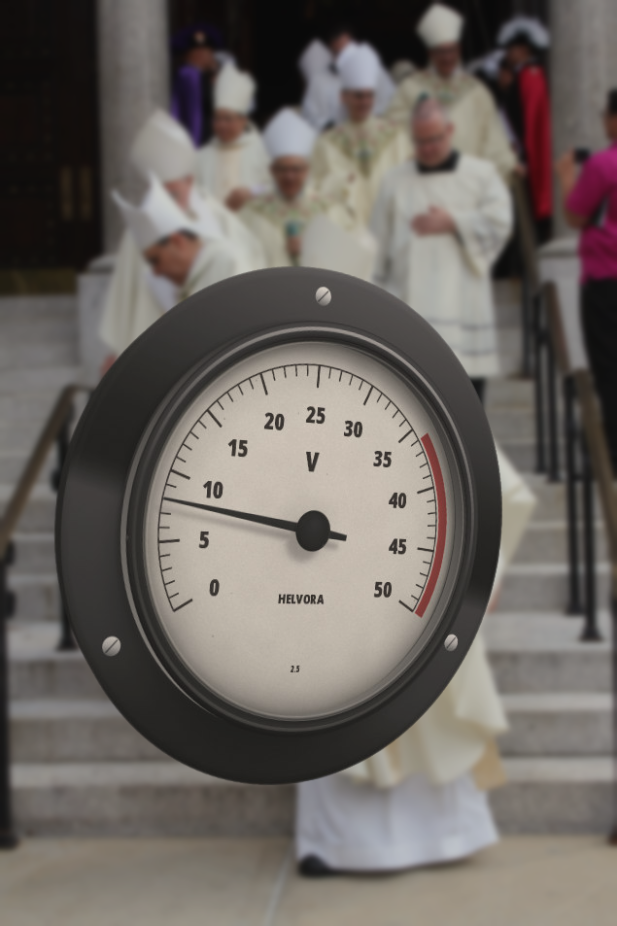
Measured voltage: 8
